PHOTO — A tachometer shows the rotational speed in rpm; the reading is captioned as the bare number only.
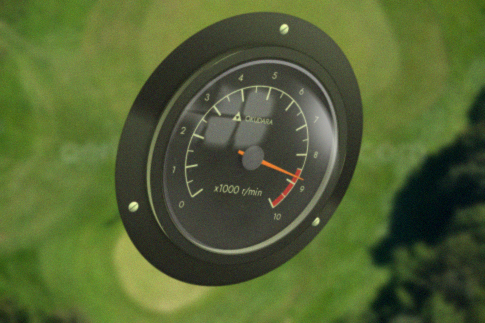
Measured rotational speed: 8750
